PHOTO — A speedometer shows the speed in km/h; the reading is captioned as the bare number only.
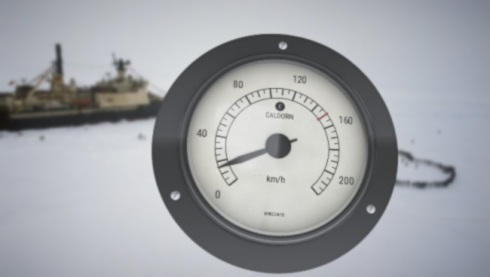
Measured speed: 15
